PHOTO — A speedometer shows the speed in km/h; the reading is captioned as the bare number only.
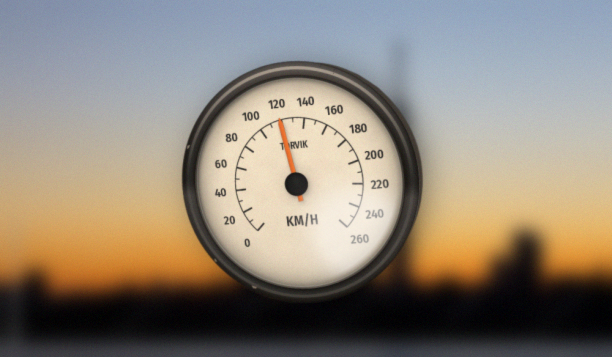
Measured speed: 120
